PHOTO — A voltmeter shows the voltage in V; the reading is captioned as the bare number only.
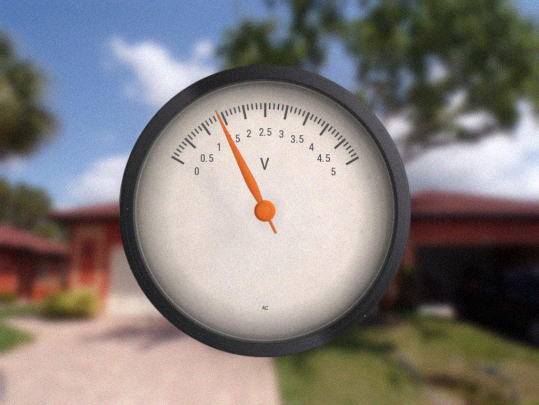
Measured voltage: 1.4
